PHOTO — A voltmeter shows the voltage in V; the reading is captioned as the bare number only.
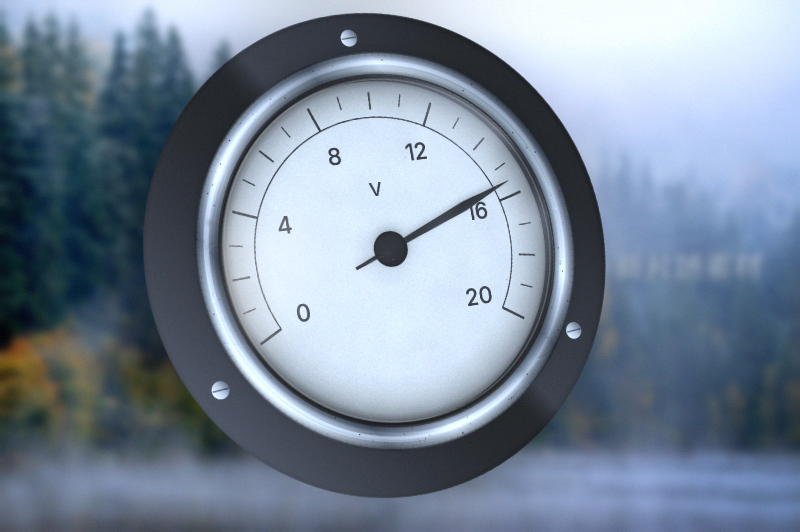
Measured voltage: 15.5
